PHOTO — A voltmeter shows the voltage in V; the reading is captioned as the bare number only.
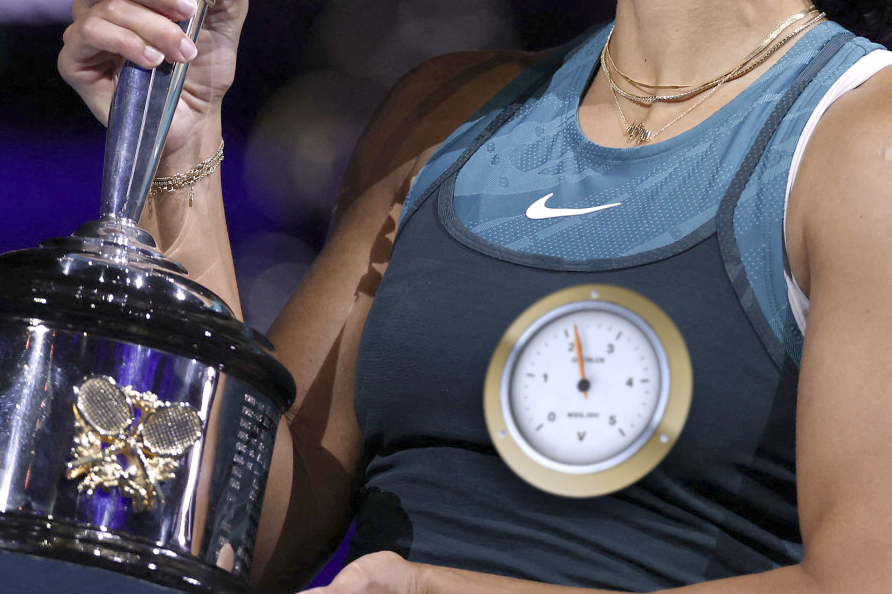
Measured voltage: 2.2
